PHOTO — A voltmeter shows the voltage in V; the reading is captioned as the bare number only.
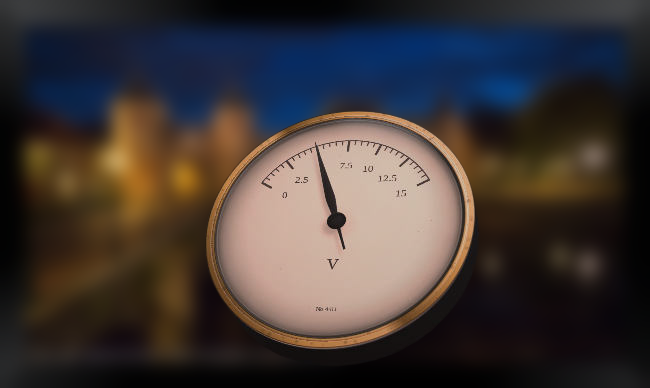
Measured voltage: 5
